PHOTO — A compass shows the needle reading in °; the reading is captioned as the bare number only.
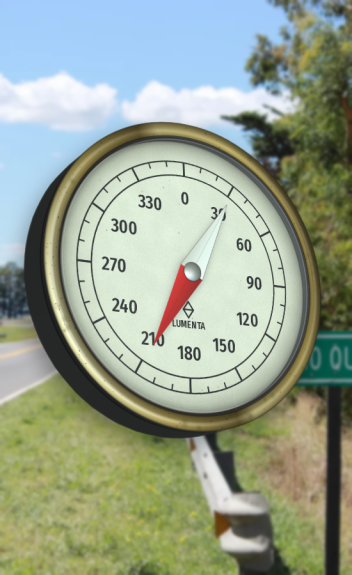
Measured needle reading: 210
